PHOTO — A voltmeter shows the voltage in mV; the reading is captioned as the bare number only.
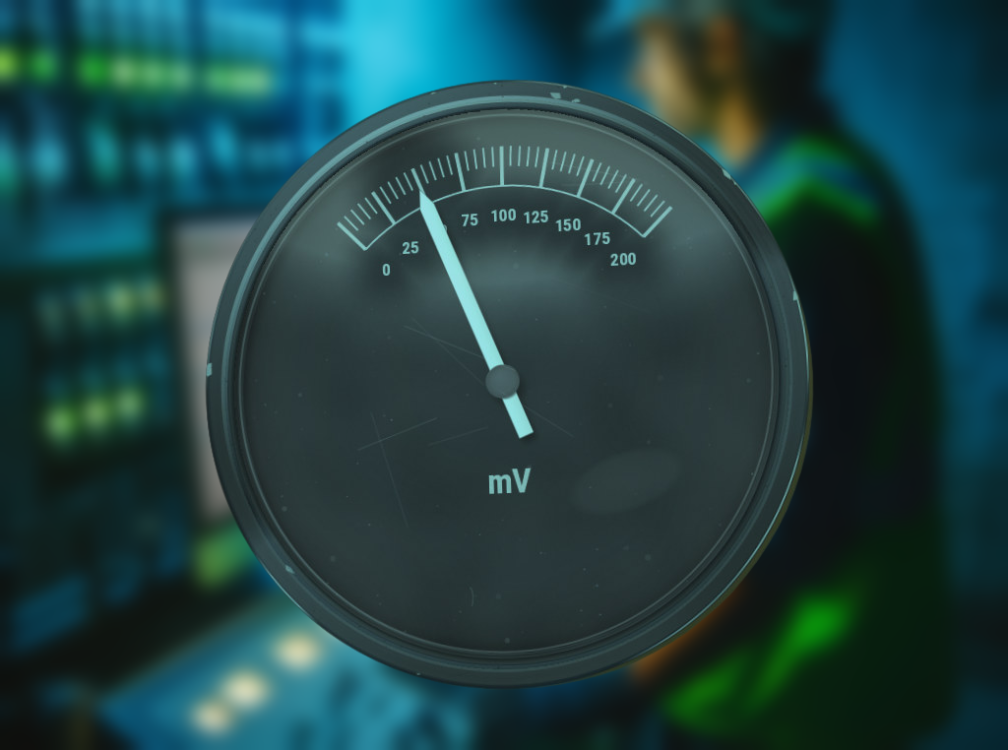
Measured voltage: 50
